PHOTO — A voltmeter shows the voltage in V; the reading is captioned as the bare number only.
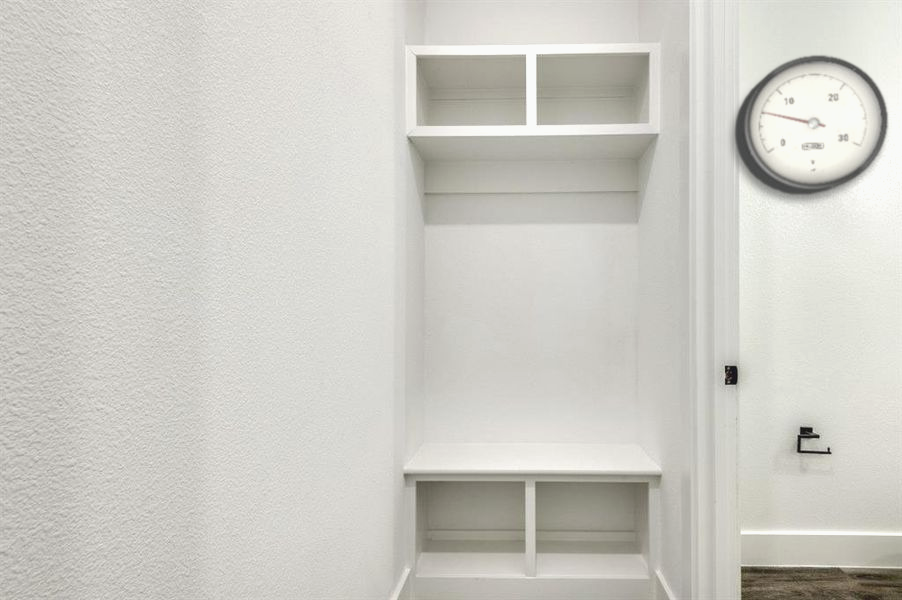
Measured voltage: 6
